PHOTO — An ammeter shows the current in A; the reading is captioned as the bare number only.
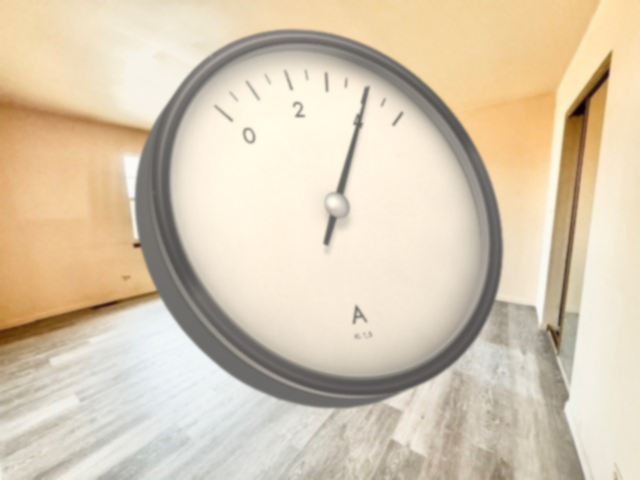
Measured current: 4
